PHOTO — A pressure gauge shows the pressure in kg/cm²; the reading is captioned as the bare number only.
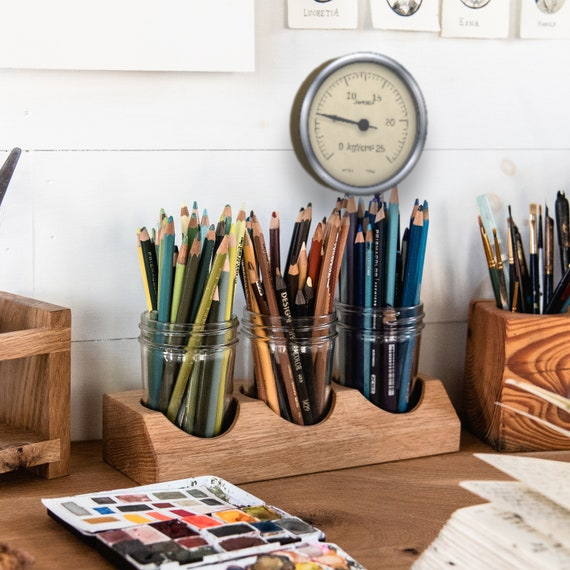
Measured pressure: 5
